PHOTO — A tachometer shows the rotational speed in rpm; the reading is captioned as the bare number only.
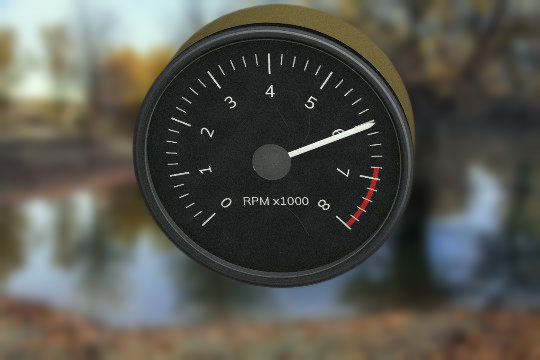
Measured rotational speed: 6000
